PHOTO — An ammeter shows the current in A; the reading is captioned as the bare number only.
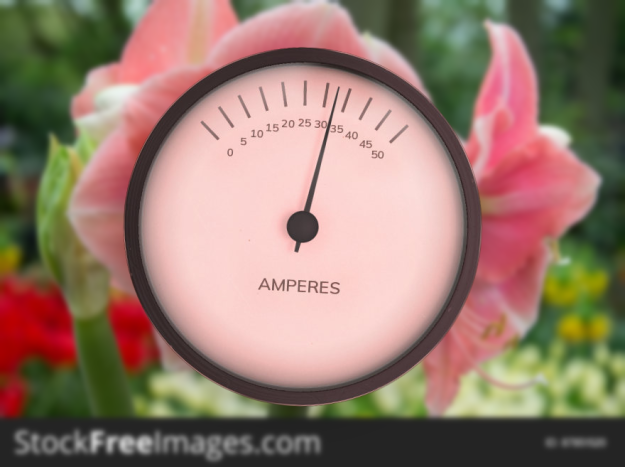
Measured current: 32.5
